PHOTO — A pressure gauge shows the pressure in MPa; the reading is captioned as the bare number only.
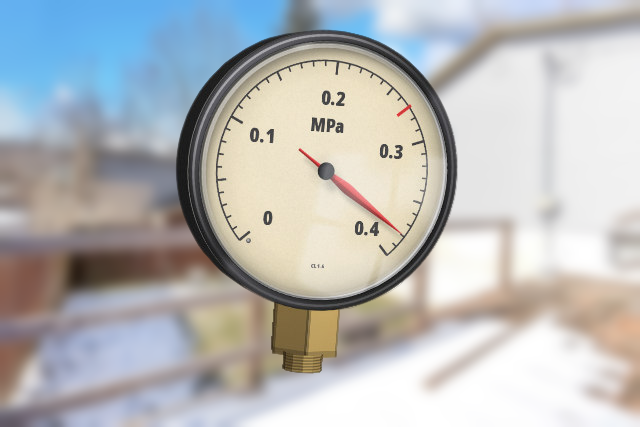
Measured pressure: 0.38
